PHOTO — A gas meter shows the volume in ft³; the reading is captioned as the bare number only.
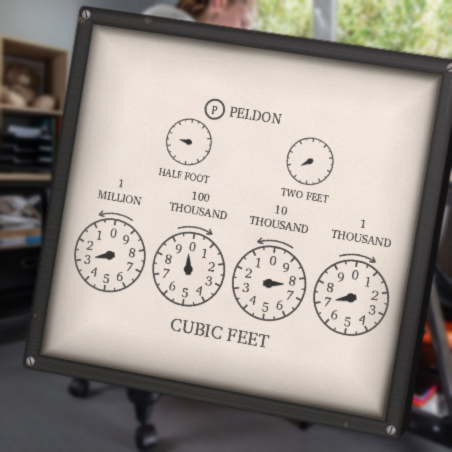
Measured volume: 297700
